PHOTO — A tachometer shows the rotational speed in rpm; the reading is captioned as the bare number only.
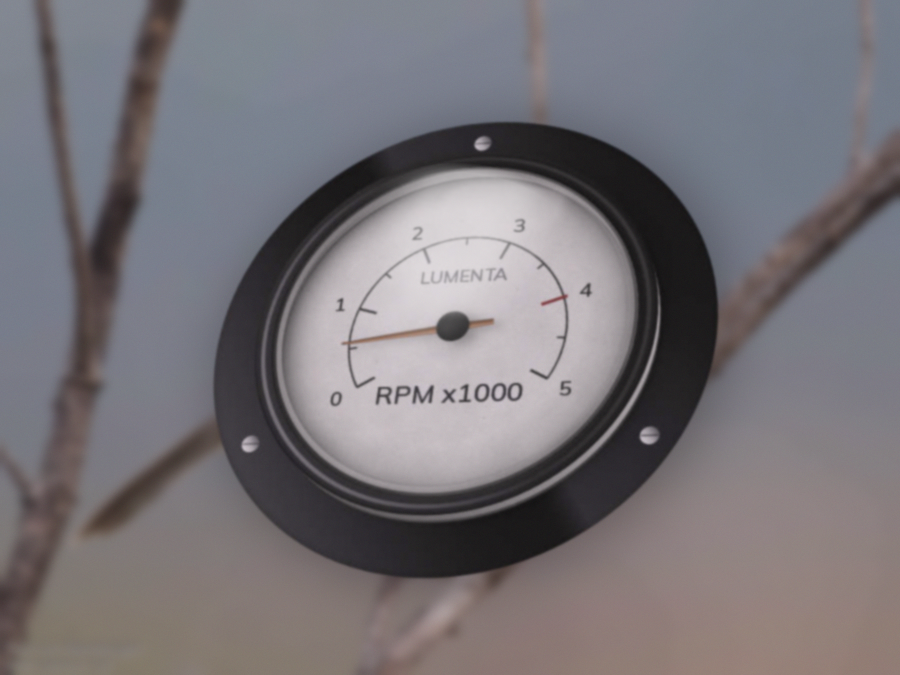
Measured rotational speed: 500
